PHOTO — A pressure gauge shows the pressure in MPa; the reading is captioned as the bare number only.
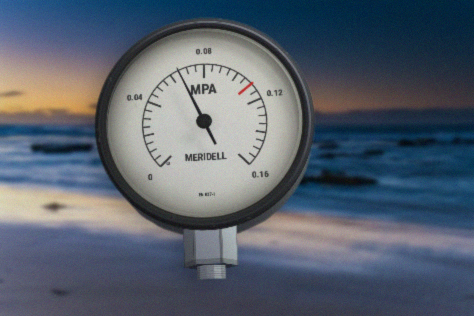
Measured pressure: 0.065
